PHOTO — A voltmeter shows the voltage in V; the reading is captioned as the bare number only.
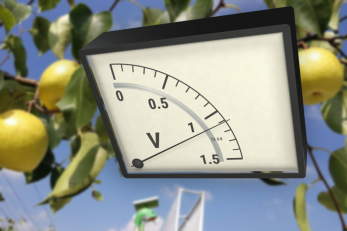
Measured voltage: 1.1
